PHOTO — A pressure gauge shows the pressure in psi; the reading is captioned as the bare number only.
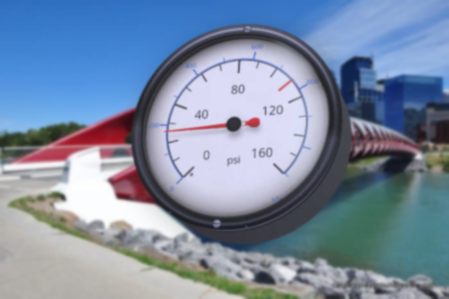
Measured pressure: 25
